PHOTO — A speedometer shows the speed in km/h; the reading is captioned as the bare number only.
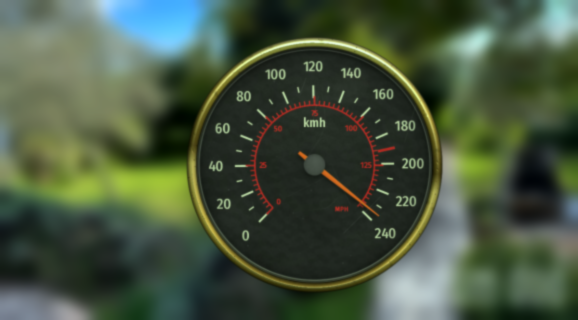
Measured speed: 235
